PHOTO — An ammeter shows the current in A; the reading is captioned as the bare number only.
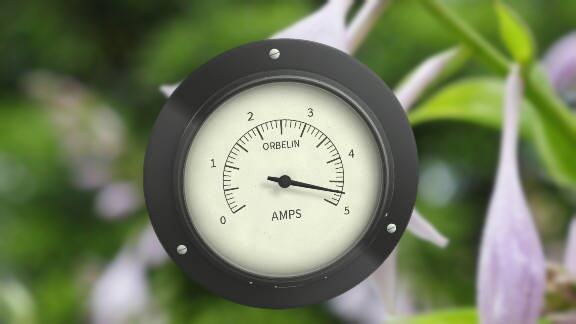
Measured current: 4.7
